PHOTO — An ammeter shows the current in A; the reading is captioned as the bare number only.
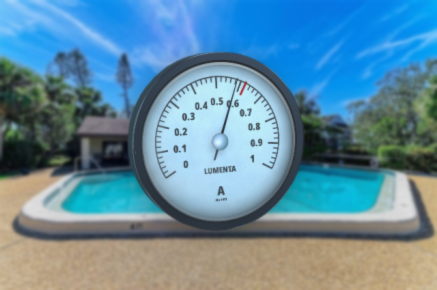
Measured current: 0.58
